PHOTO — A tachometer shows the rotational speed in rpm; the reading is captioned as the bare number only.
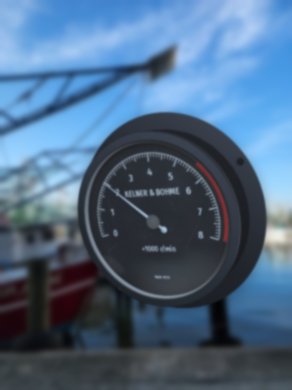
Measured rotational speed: 2000
